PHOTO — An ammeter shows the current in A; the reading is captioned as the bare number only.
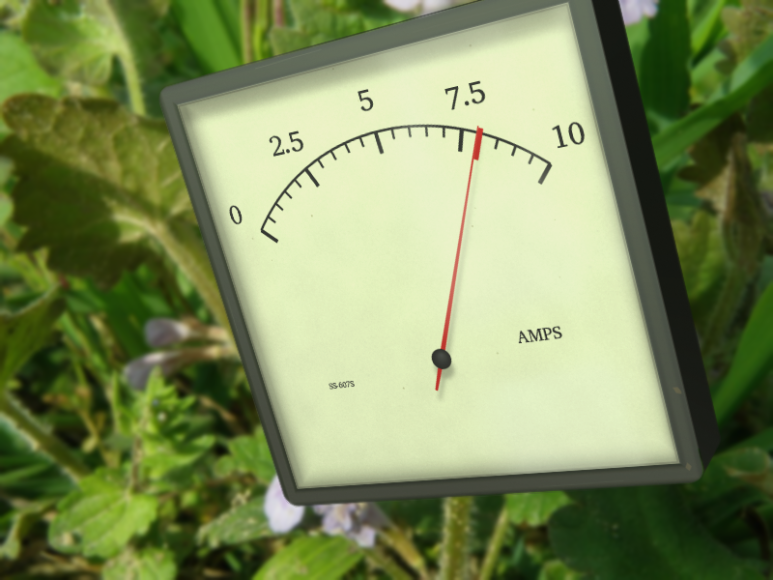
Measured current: 8
